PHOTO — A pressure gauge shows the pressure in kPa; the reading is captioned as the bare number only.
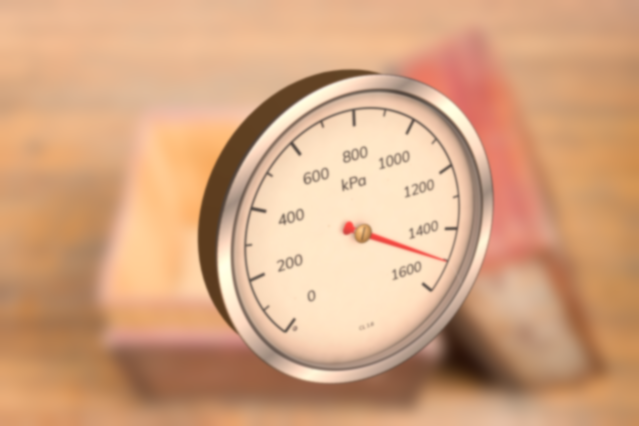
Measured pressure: 1500
